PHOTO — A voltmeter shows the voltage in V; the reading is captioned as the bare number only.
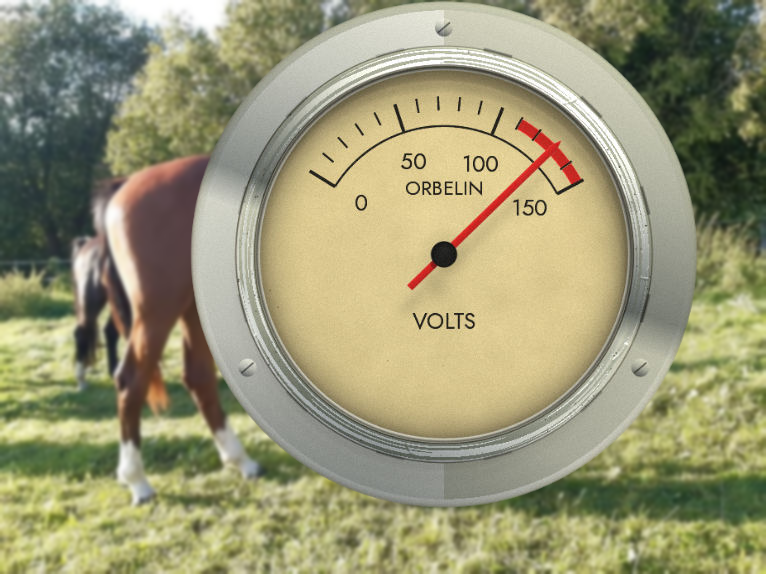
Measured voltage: 130
